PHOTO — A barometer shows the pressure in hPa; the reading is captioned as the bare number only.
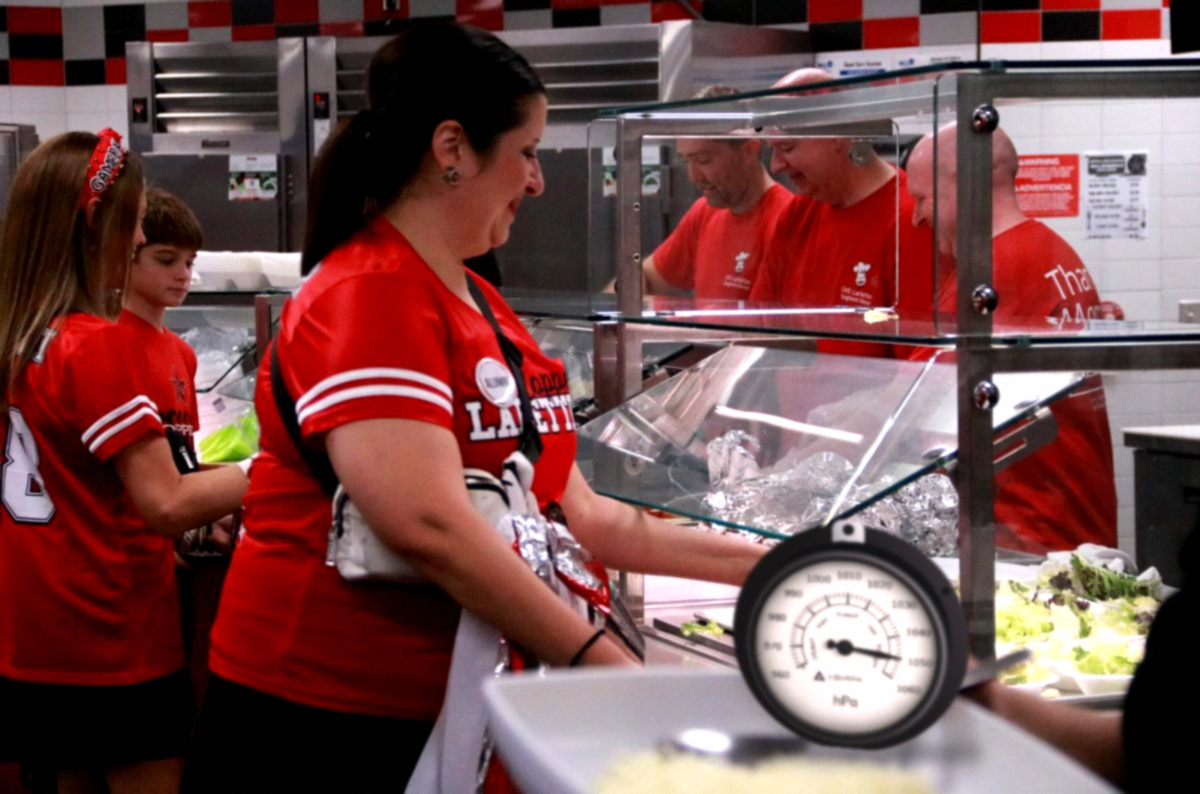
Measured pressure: 1050
